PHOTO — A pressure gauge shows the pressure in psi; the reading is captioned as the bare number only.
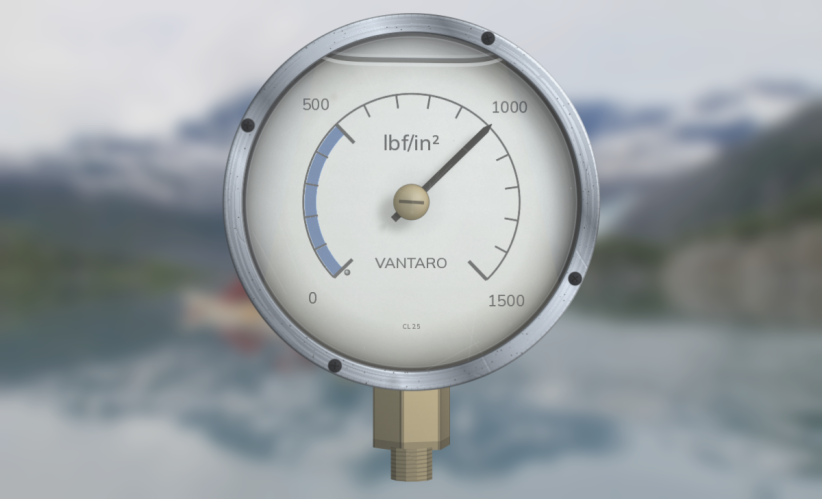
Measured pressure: 1000
